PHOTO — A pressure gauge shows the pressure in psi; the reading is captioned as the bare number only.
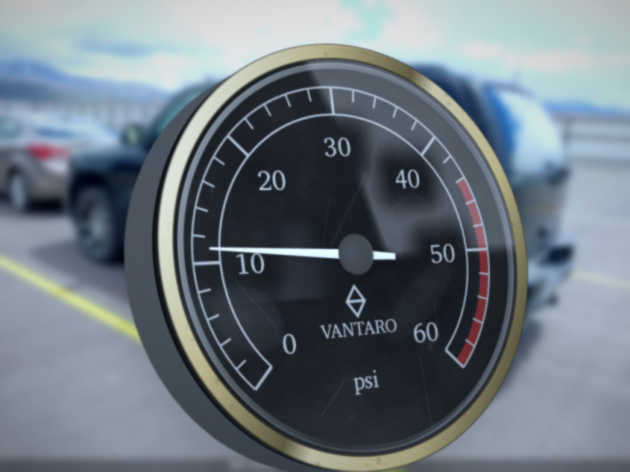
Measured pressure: 11
